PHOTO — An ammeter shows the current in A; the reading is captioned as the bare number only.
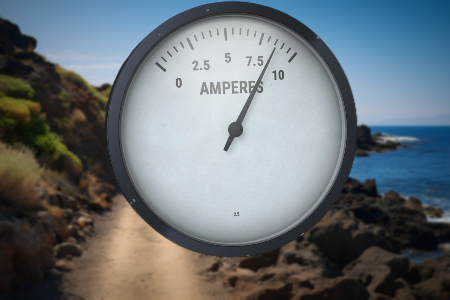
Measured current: 8.5
